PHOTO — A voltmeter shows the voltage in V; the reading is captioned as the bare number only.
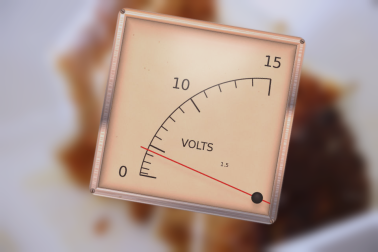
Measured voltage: 4.5
